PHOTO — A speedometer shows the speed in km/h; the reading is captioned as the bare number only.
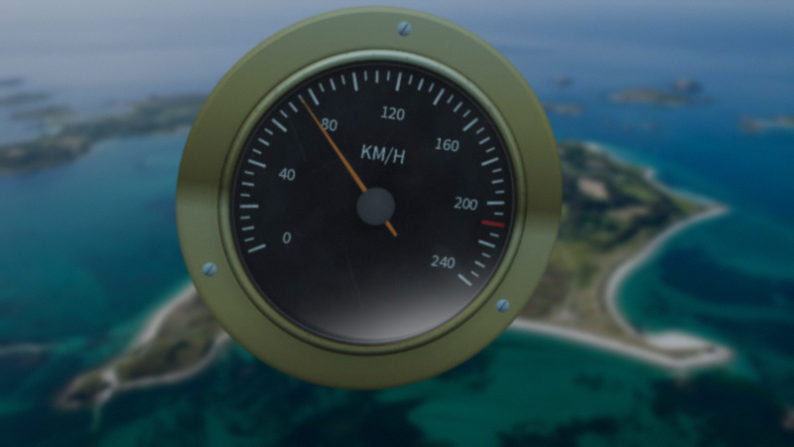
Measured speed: 75
